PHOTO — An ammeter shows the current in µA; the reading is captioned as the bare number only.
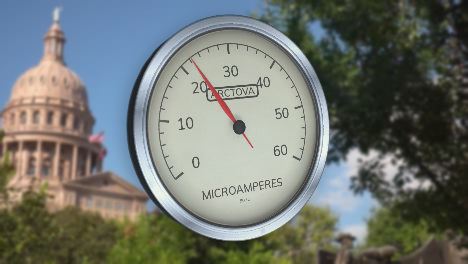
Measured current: 22
